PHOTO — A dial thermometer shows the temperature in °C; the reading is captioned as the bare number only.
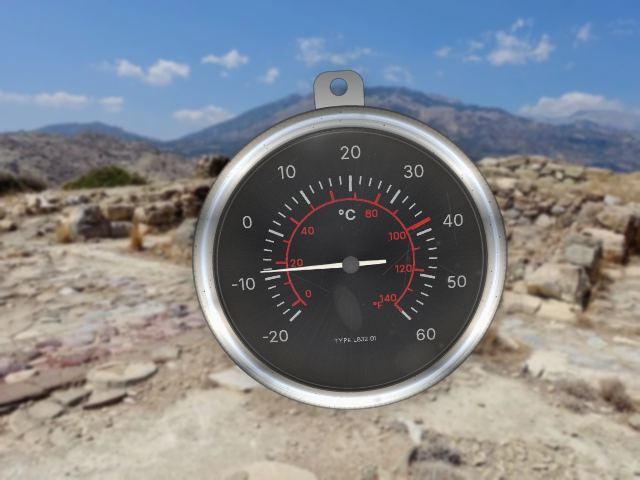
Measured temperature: -8
